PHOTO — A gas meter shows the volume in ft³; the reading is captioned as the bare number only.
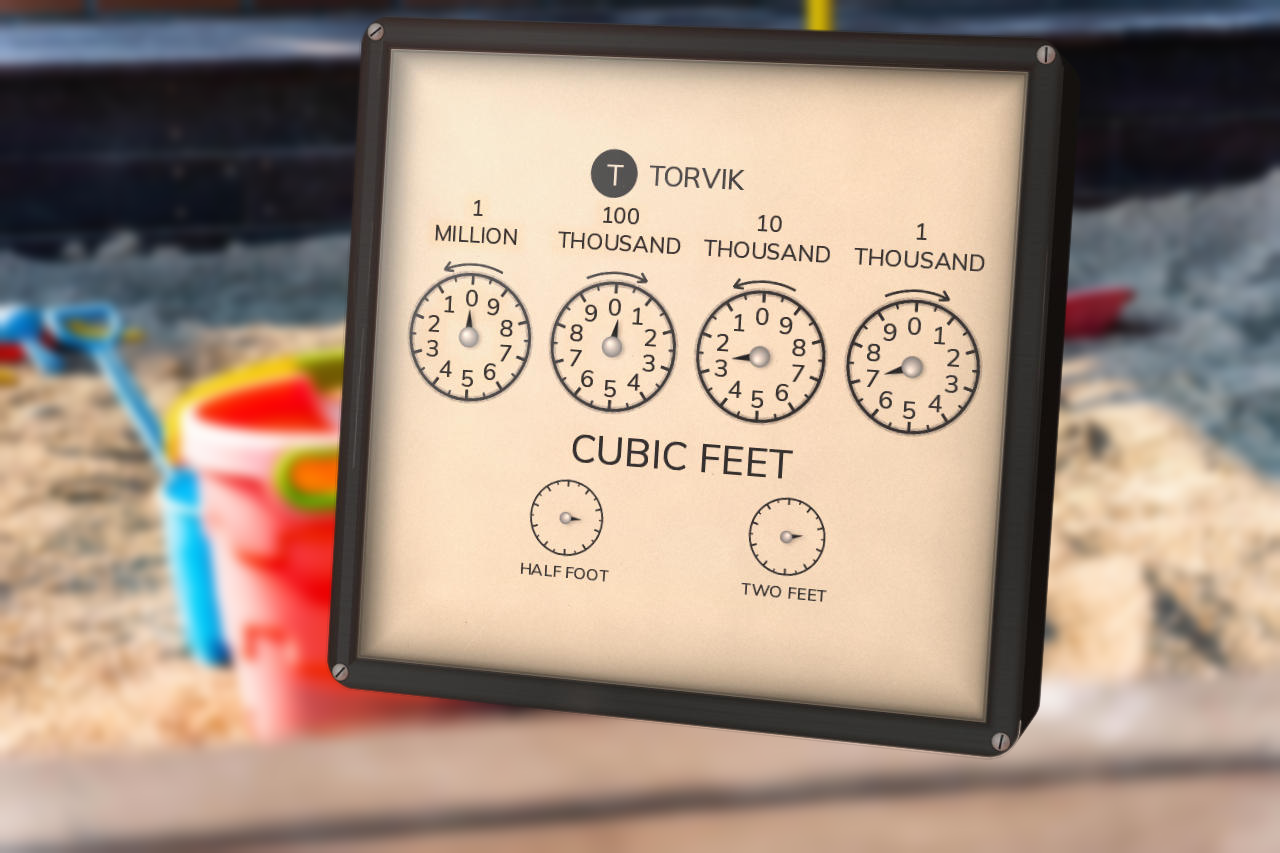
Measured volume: 2700
